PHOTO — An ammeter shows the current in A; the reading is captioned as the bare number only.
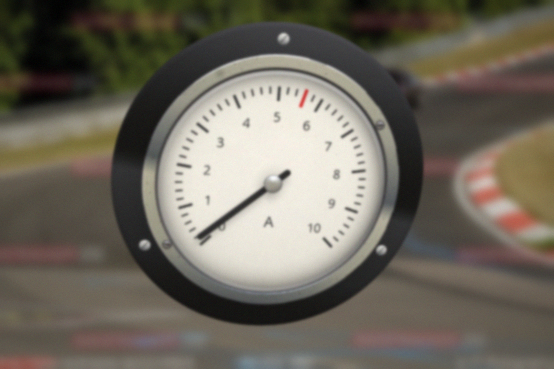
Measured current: 0.2
